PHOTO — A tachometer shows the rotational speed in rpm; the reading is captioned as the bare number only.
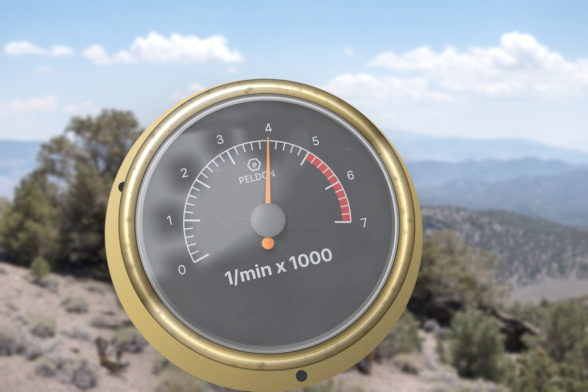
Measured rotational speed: 4000
